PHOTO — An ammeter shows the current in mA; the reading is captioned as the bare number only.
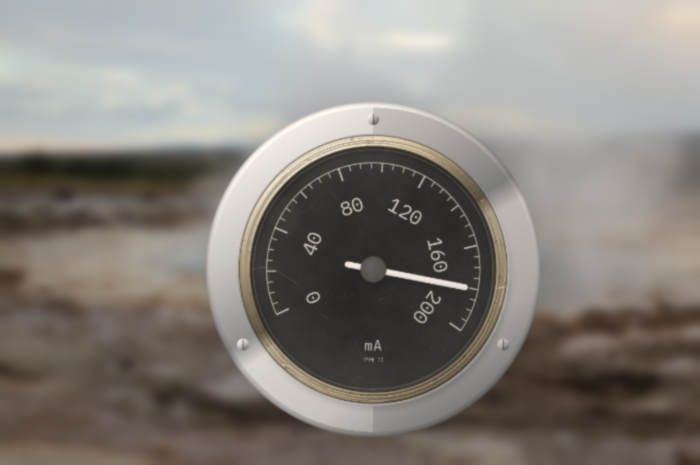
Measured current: 180
